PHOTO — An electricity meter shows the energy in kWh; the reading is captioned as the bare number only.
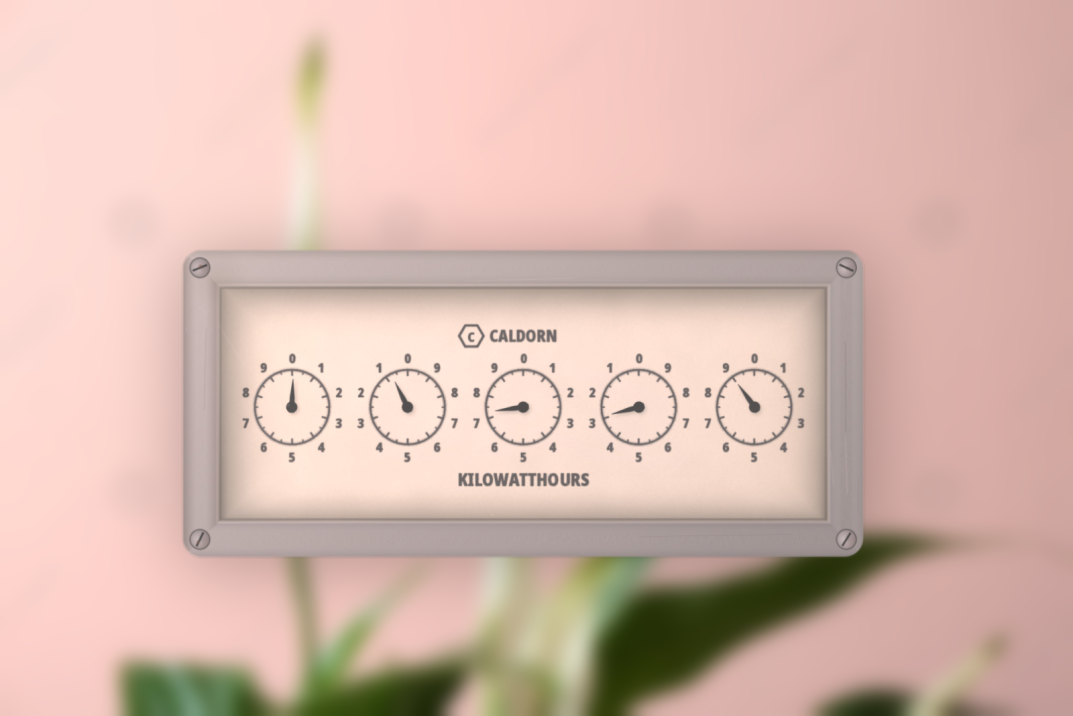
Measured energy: 729
